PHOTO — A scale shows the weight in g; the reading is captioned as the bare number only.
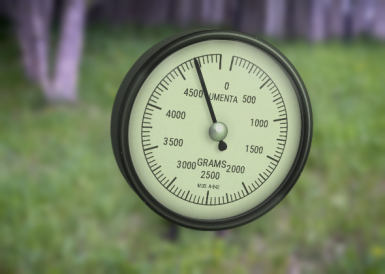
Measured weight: 4700
